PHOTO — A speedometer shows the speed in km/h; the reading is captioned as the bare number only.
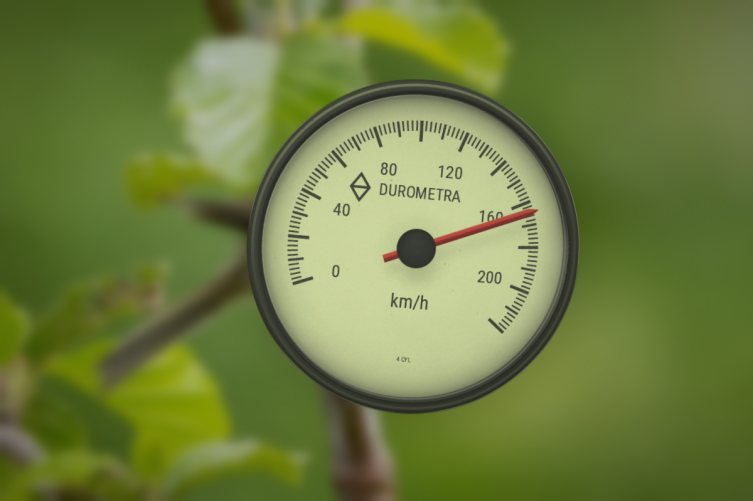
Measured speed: 164
